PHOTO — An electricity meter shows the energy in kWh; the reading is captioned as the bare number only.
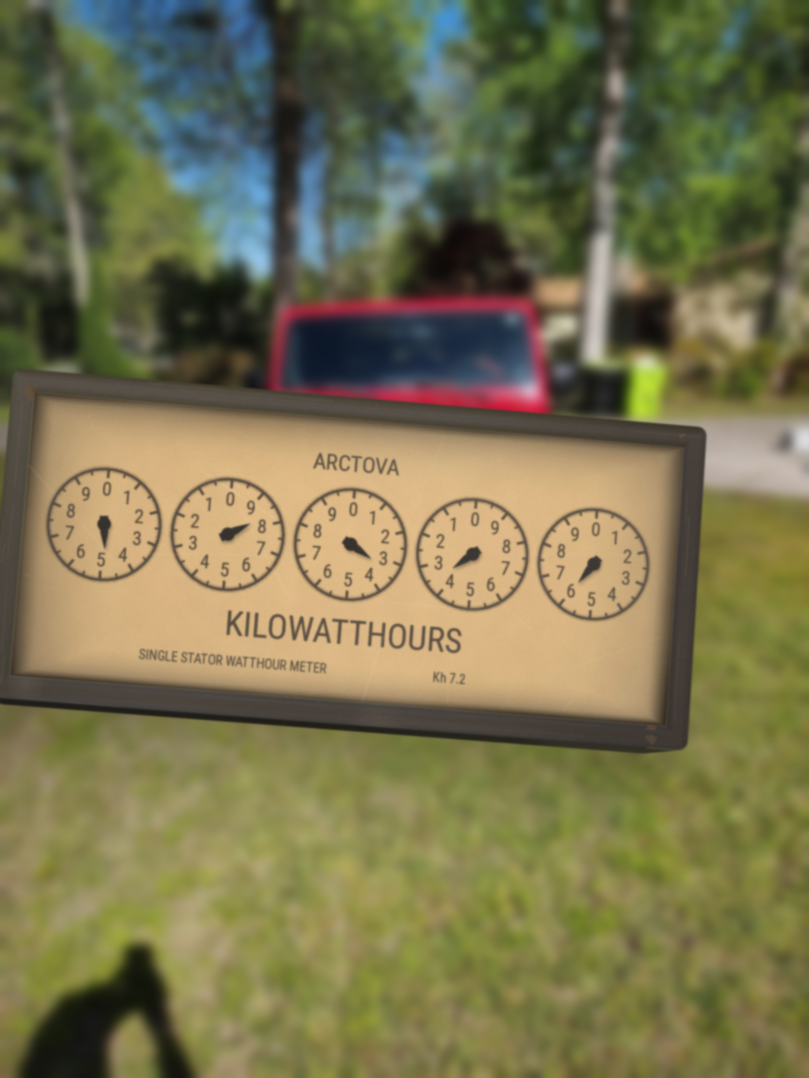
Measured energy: 48336
